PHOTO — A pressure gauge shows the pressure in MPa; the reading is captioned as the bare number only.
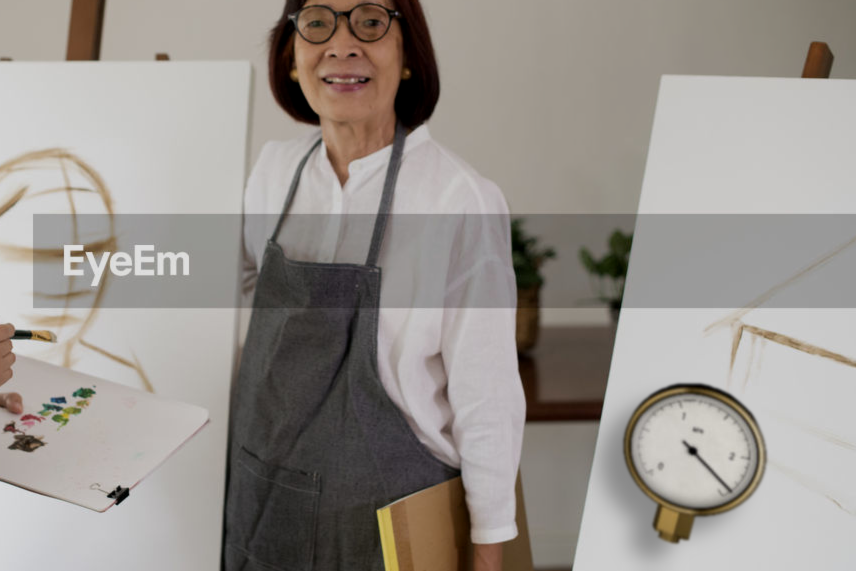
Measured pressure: 2.4
